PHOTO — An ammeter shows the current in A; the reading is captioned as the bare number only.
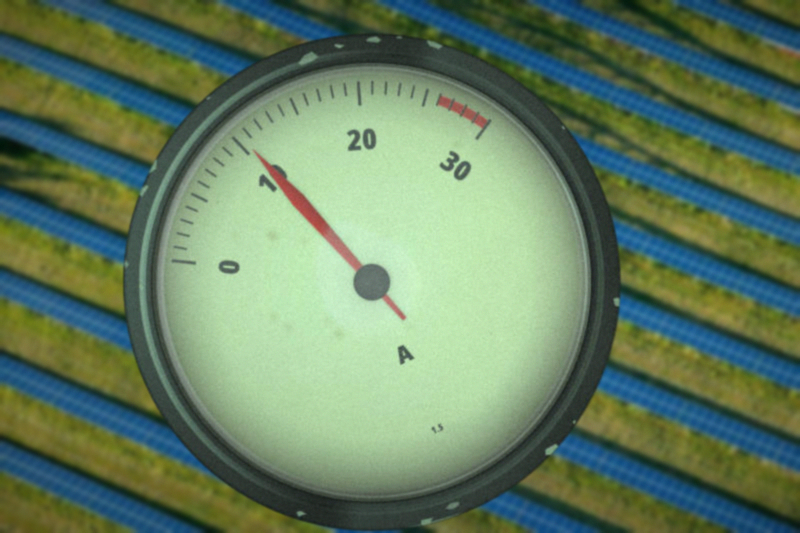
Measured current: 10.5
